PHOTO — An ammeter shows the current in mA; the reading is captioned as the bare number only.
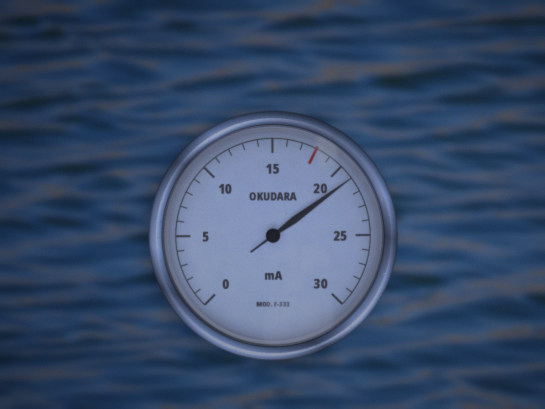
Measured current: 21
